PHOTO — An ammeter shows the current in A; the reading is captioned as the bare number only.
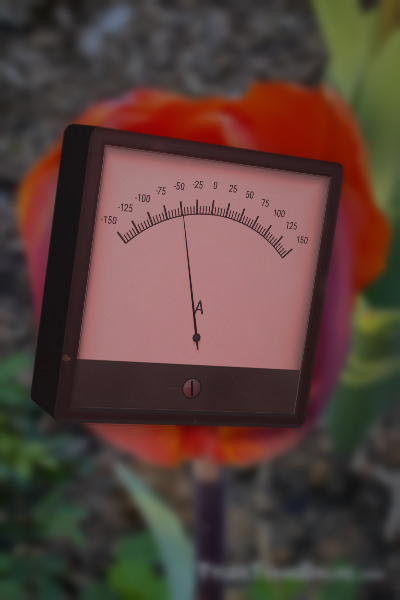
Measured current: -50
